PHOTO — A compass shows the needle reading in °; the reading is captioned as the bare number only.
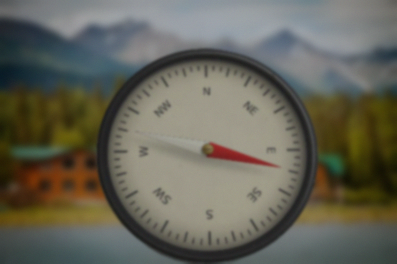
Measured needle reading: 105
